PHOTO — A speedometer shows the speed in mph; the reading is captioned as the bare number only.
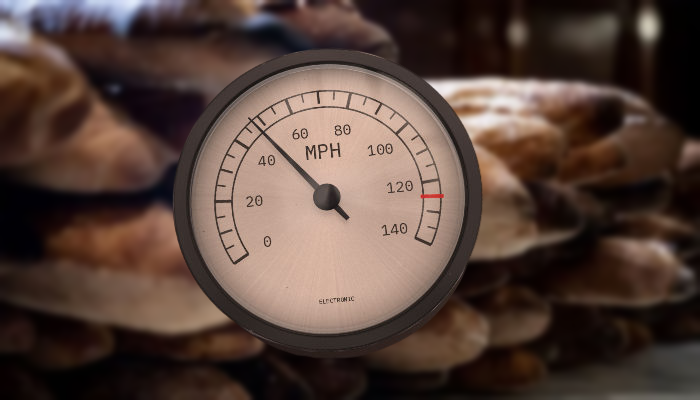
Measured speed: 47.5
